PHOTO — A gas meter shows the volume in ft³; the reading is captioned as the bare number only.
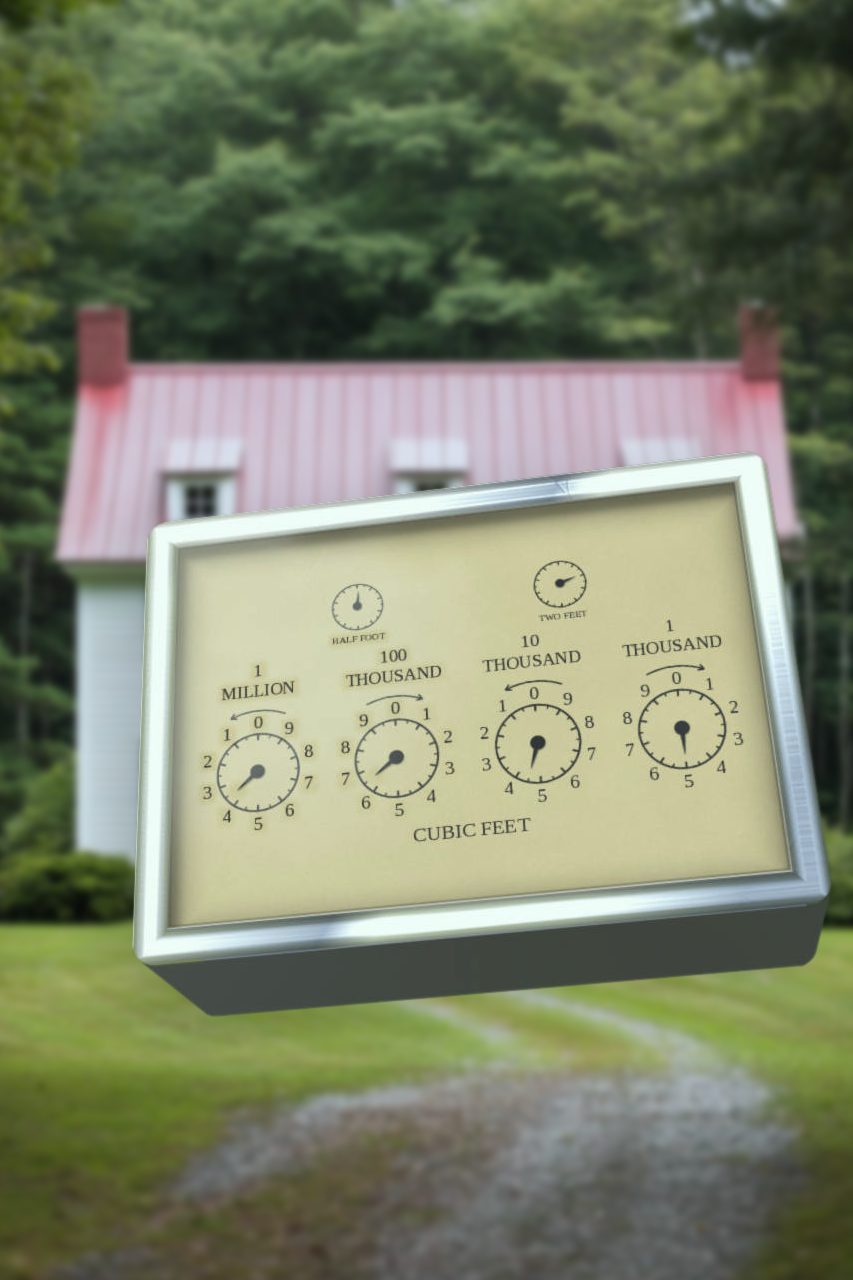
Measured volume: 364500
